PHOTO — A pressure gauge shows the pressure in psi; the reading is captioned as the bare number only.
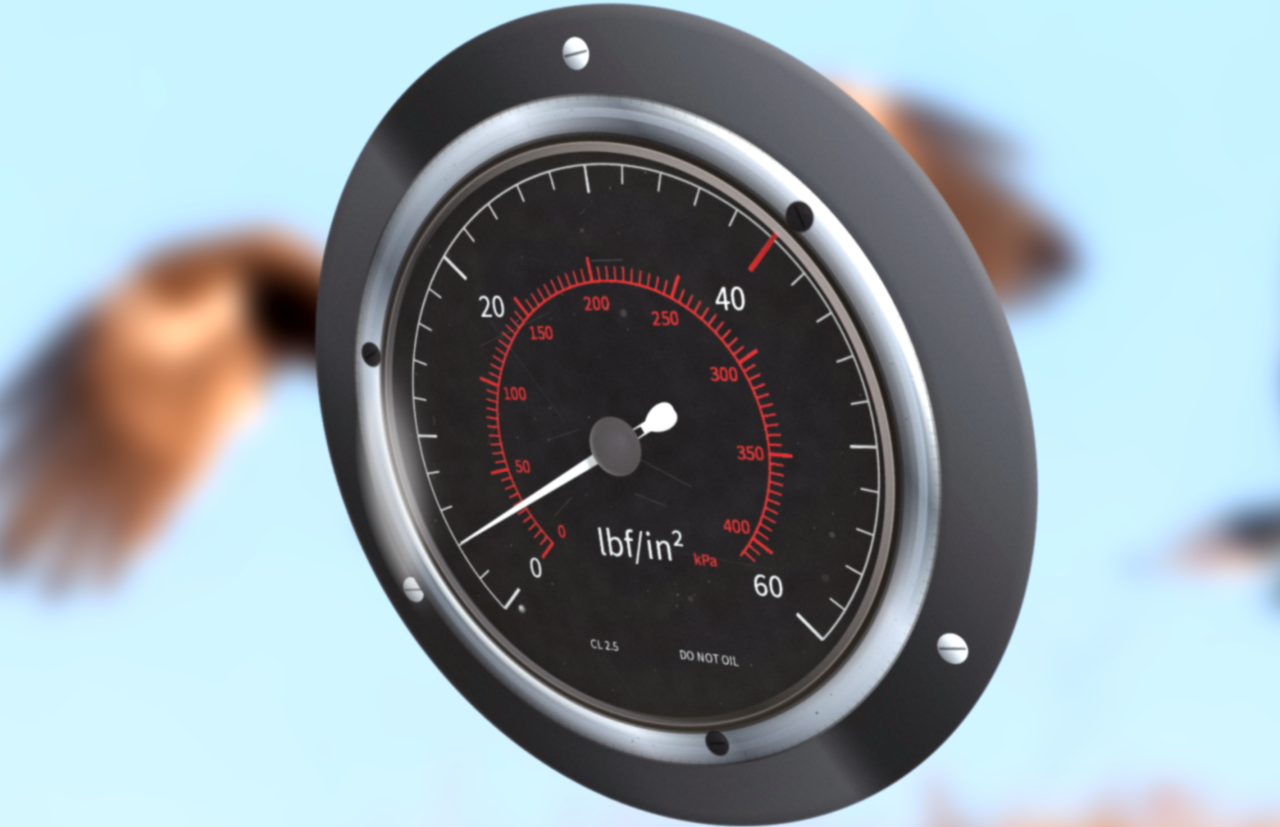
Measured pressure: 4
